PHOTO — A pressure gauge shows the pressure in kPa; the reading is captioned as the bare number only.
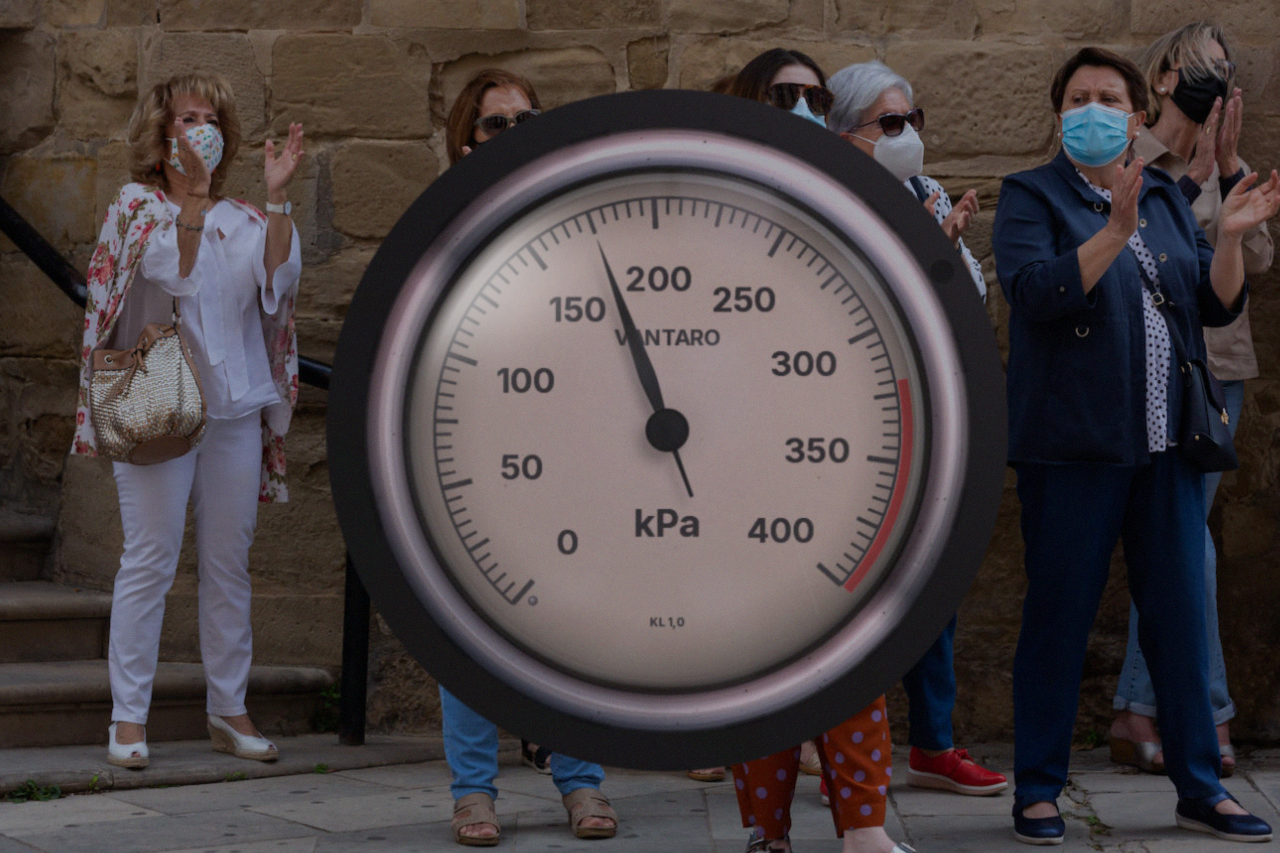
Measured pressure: 175
